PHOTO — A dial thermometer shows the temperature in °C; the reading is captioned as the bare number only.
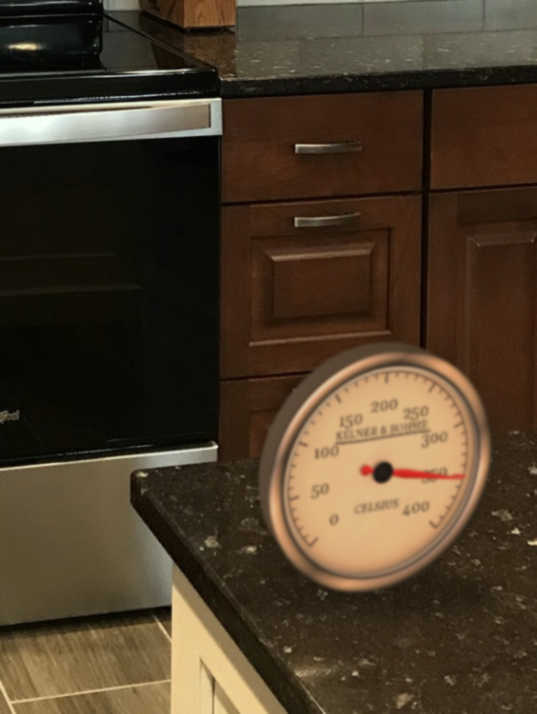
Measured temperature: 350
